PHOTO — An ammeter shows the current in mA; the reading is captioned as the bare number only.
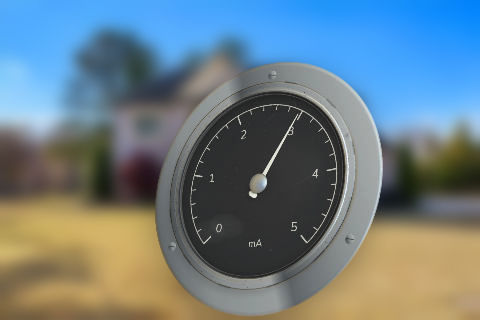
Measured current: 3
